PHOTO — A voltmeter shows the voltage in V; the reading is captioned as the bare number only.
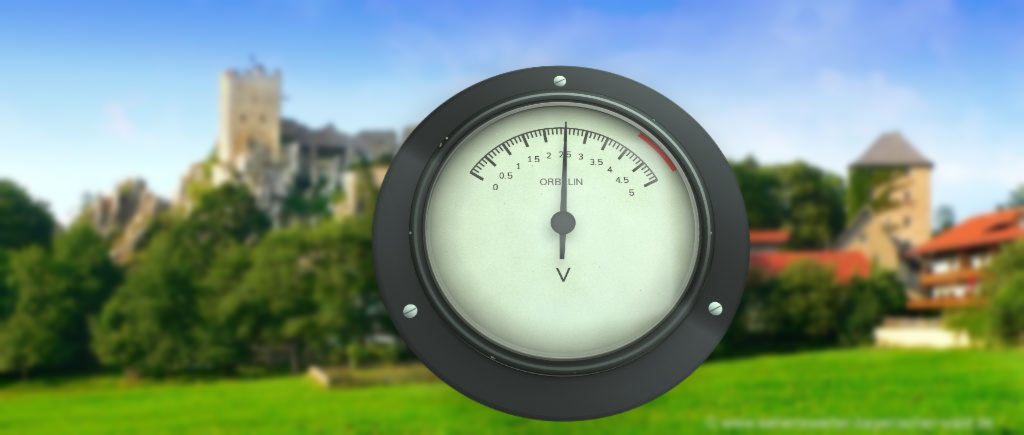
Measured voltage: 2.5
